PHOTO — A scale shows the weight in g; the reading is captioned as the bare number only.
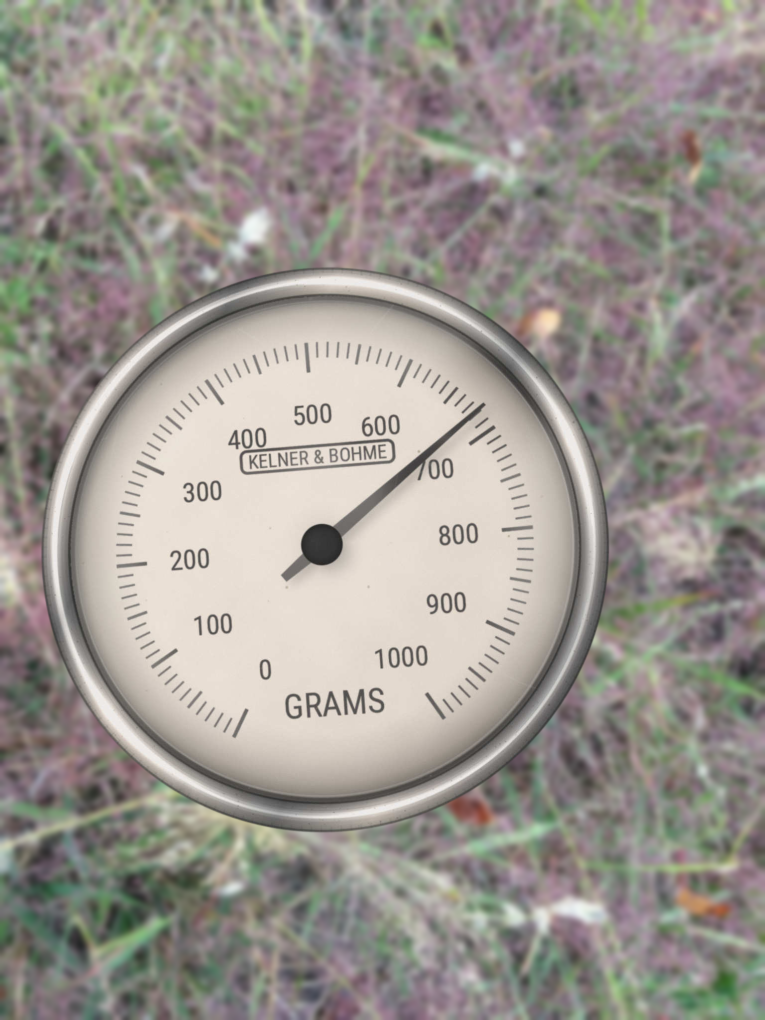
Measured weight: 680
